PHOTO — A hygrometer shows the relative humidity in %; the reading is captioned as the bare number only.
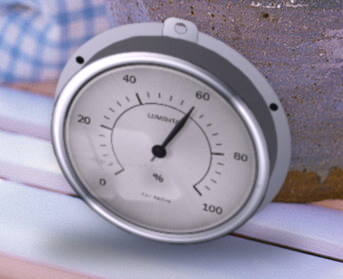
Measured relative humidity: 60
